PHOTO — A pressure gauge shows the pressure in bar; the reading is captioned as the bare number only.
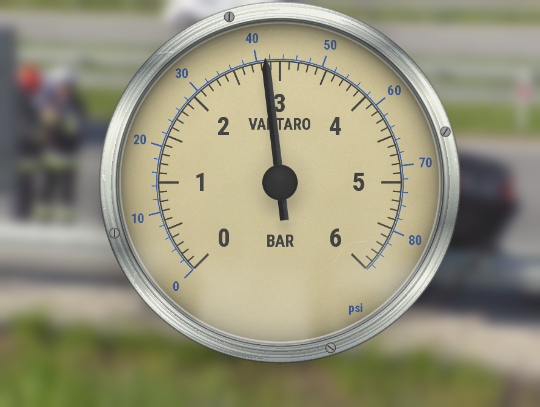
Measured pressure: 2.85
